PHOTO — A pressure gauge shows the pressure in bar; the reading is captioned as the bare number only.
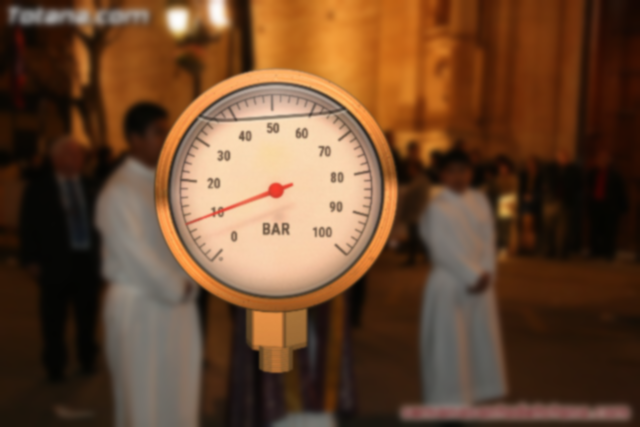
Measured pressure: 10
